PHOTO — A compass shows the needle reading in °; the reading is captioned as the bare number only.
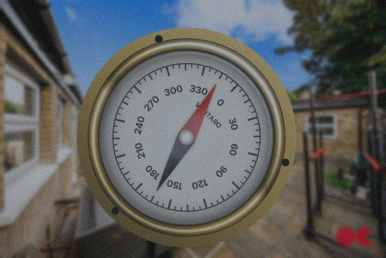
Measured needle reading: 345
